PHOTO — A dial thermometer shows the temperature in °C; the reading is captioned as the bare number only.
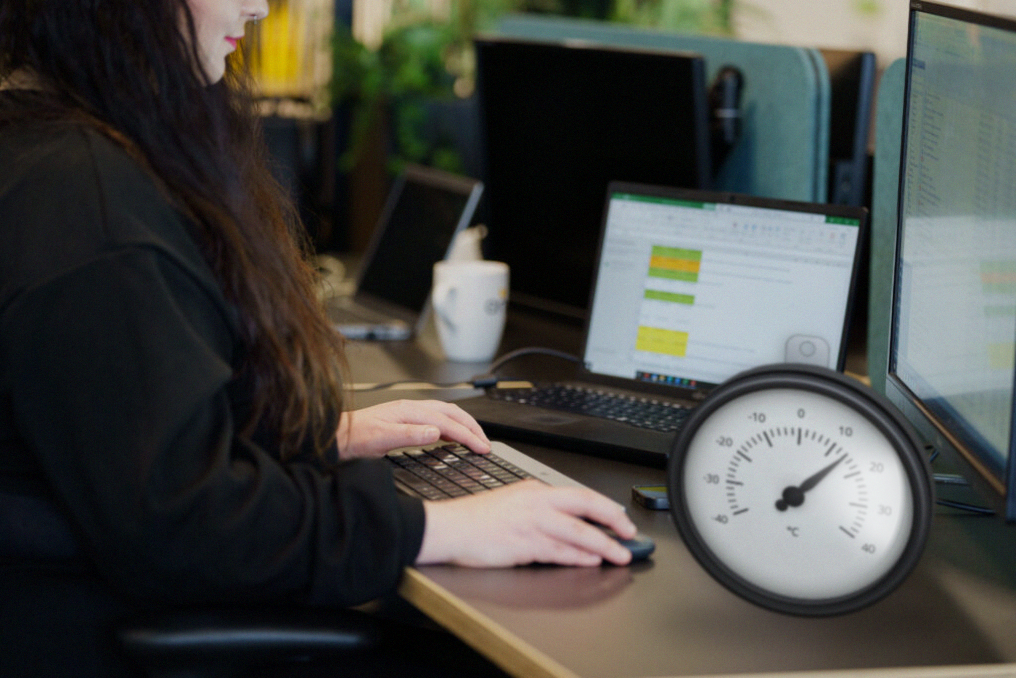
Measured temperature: 14
